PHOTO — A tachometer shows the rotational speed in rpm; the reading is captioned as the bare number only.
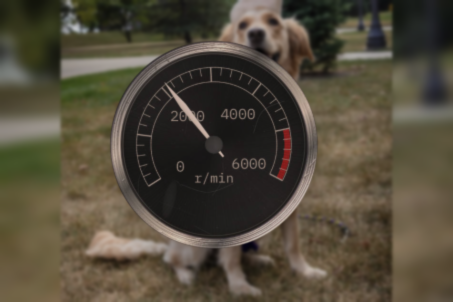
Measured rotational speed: 2100
